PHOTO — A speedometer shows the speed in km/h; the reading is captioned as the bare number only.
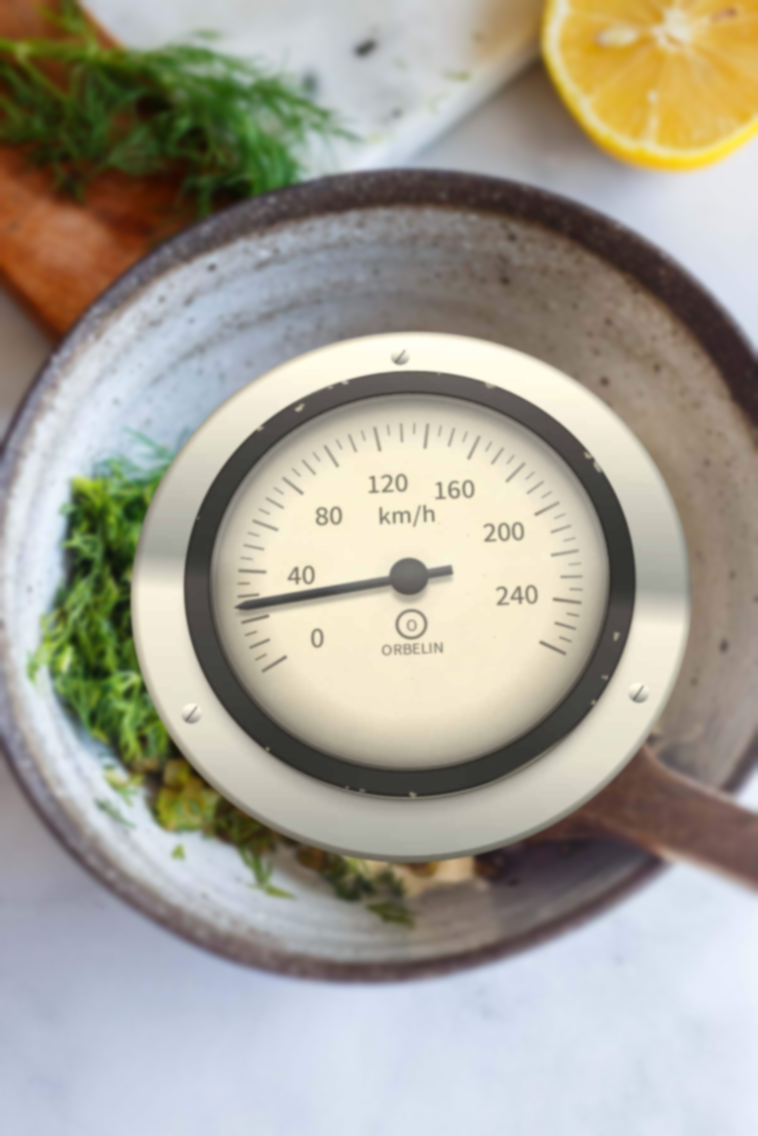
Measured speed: 25
